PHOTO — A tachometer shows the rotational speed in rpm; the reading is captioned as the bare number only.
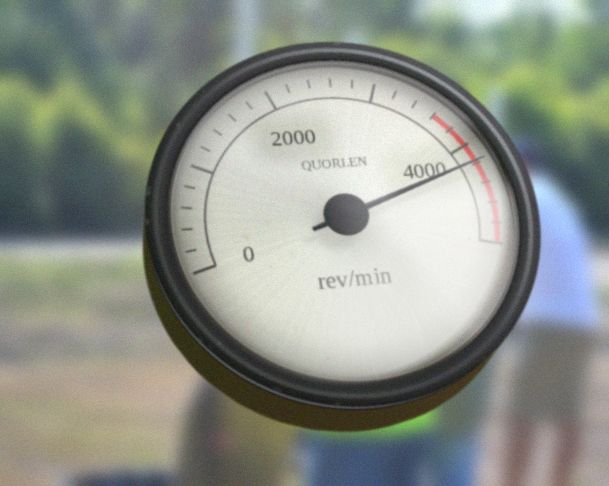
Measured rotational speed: 4200
